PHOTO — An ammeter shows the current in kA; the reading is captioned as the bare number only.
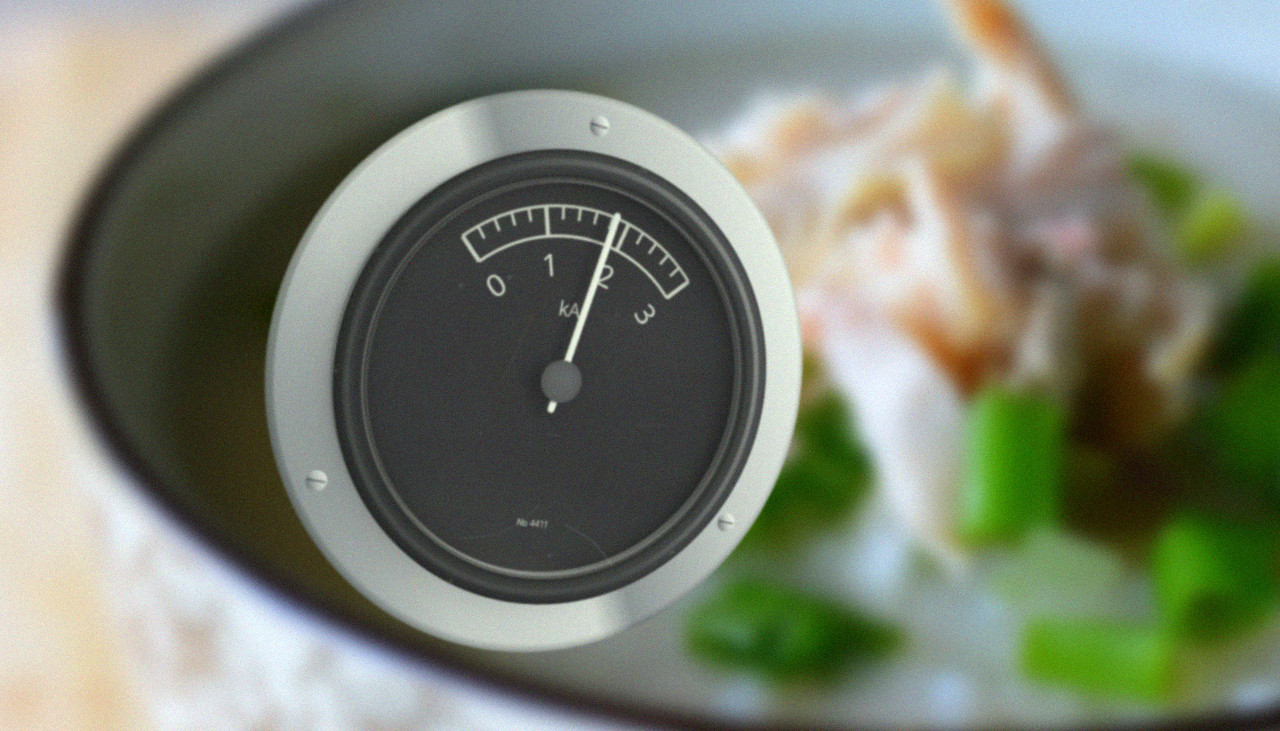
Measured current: 1.8
